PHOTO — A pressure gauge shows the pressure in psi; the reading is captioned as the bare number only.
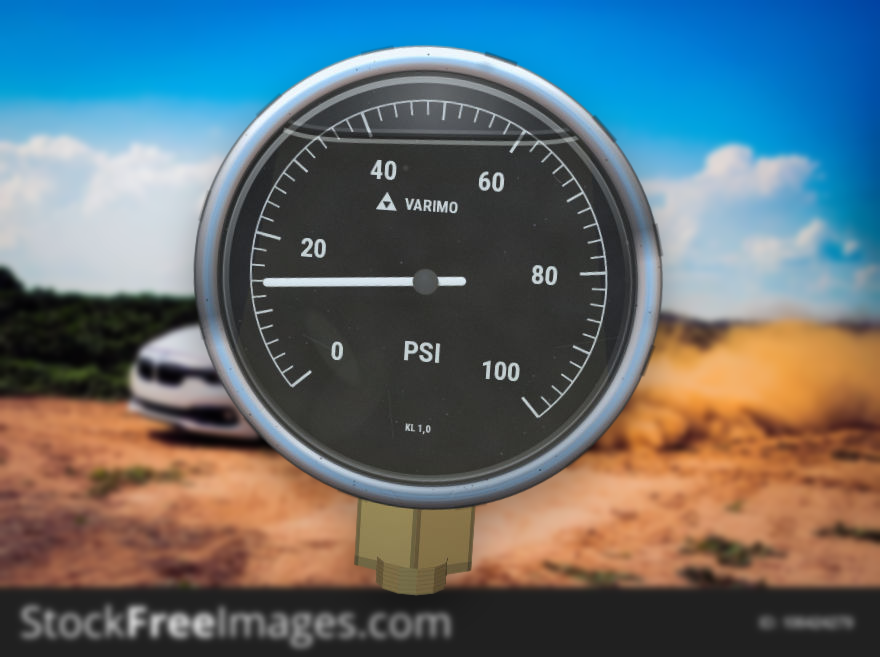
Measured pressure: 14
